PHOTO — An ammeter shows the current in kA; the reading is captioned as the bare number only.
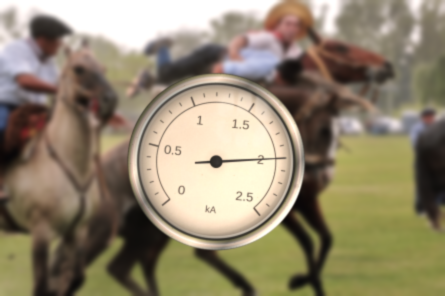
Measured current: 2
